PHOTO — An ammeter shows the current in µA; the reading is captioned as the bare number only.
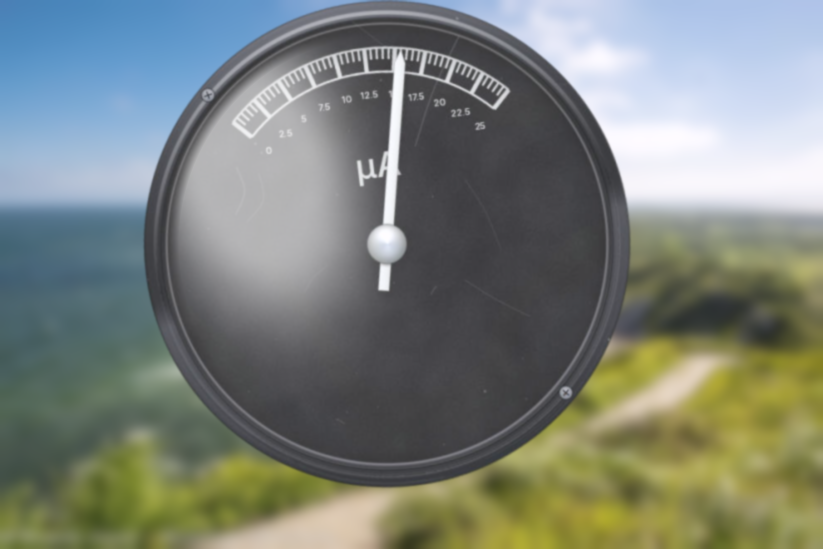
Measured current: 15.5
